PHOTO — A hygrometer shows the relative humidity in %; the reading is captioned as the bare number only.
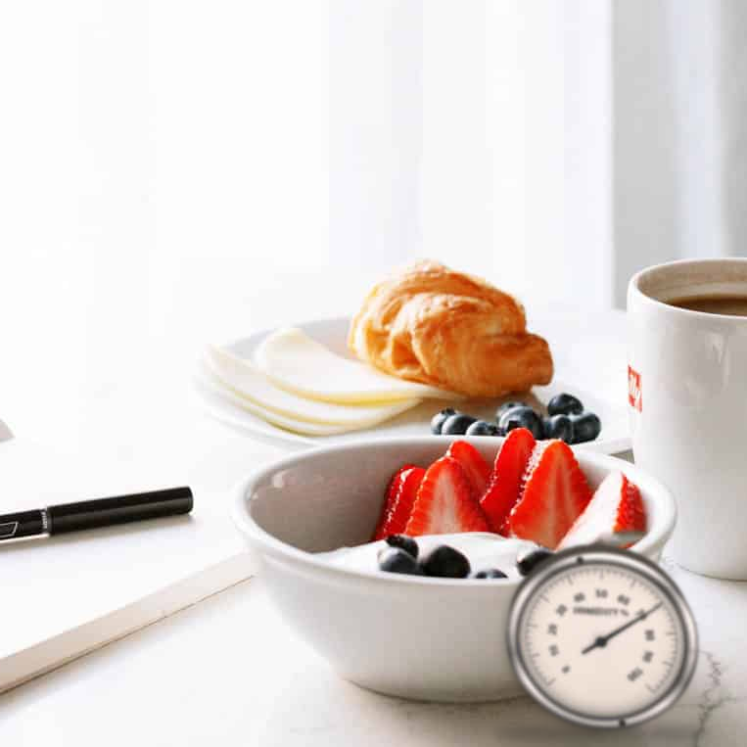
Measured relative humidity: 70
